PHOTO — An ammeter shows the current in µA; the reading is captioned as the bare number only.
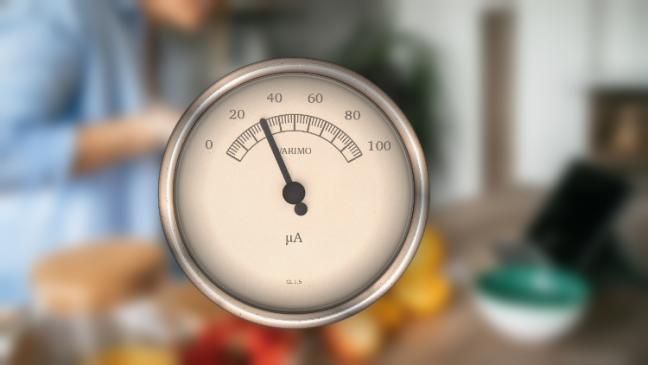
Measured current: 30
